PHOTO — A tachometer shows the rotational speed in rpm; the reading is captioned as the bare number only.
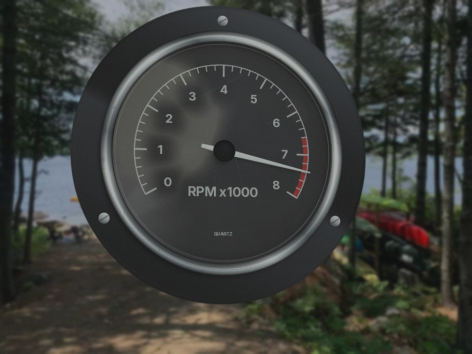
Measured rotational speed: 7400
